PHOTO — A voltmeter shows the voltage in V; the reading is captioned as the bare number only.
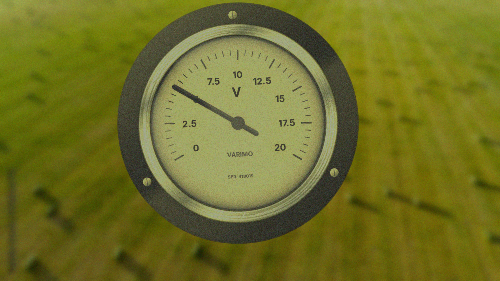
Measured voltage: 5
